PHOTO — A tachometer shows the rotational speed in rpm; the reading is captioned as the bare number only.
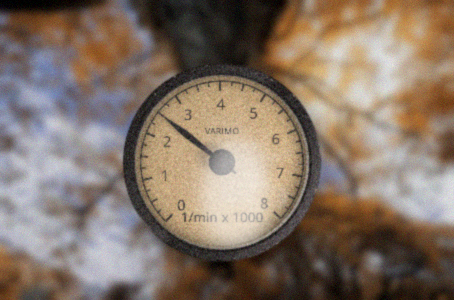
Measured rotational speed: 2500
